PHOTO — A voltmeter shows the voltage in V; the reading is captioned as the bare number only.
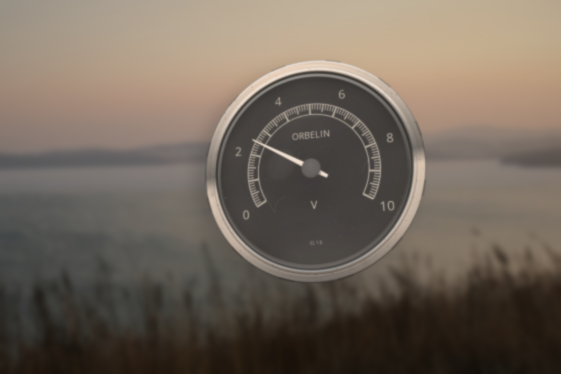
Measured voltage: 2.5
